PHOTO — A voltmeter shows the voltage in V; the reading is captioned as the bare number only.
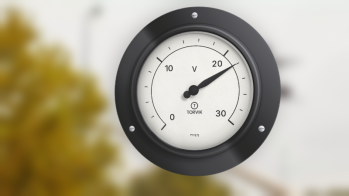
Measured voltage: 22
